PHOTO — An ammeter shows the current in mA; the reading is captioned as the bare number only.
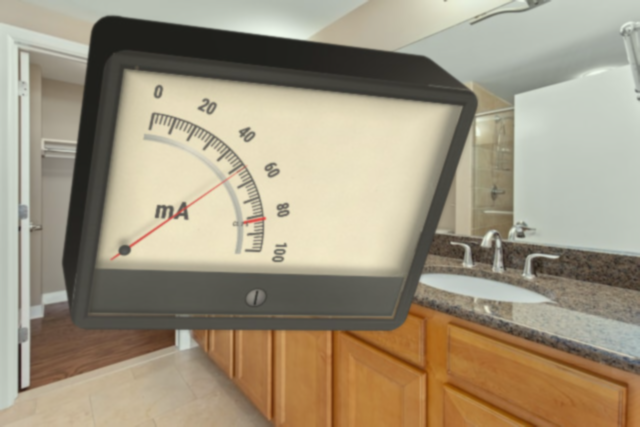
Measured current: 50
